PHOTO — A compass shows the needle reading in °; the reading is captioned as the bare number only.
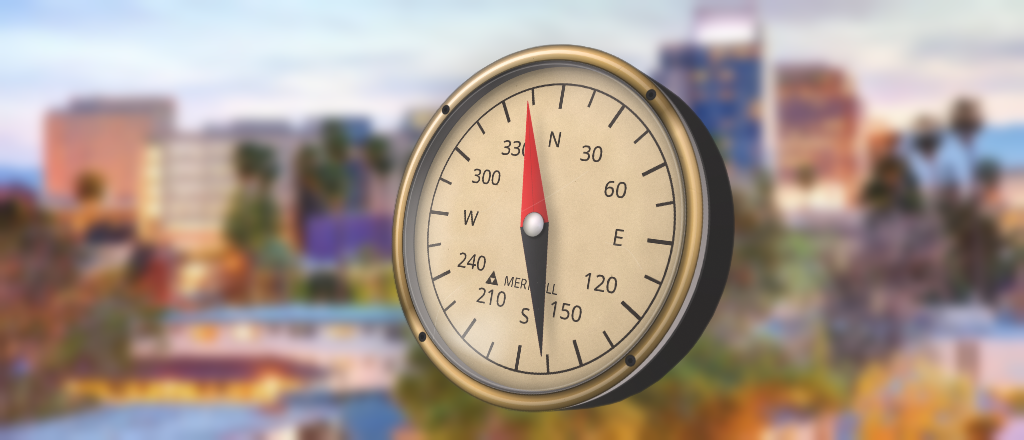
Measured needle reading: 345
